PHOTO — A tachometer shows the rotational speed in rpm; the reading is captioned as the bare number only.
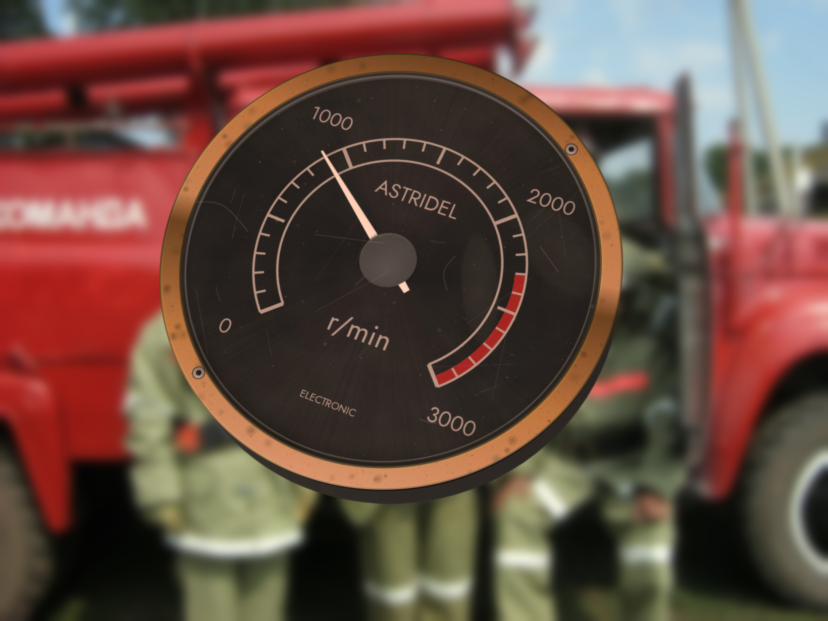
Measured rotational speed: 900
